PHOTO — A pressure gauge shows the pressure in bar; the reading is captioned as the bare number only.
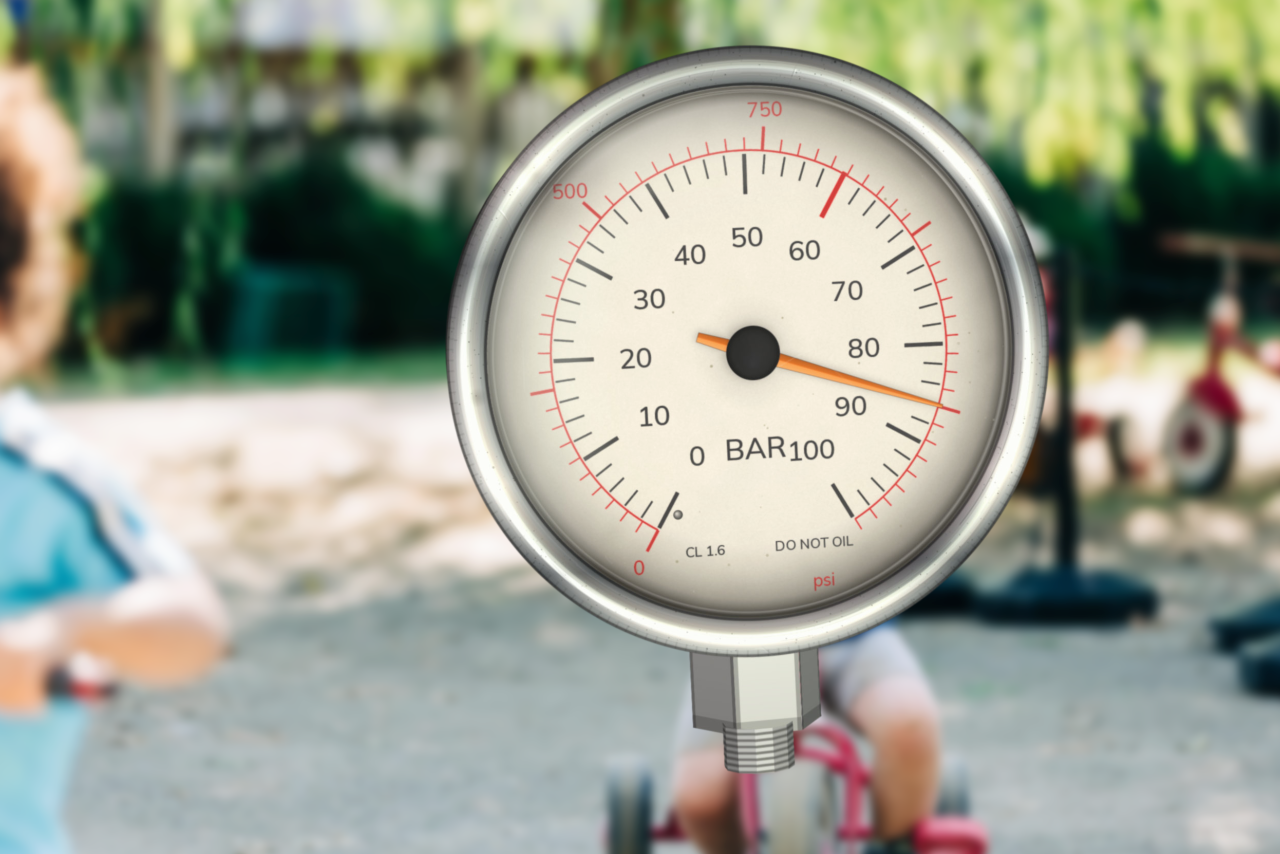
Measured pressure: 86
